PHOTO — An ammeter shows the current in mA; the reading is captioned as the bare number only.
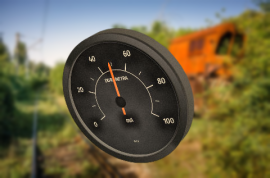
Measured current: 50
